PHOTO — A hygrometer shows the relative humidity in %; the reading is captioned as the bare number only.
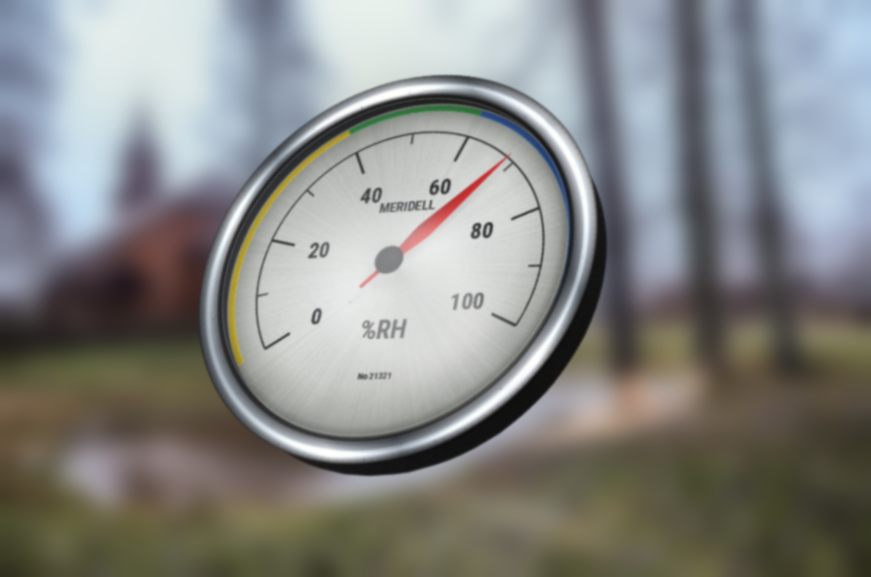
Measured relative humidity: 70
